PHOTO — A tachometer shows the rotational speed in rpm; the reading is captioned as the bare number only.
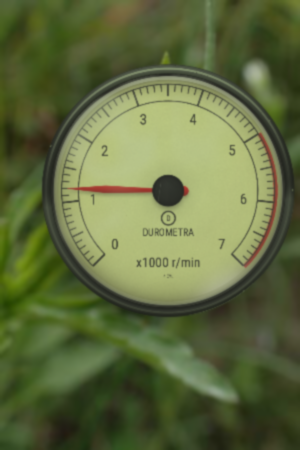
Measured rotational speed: 1200
